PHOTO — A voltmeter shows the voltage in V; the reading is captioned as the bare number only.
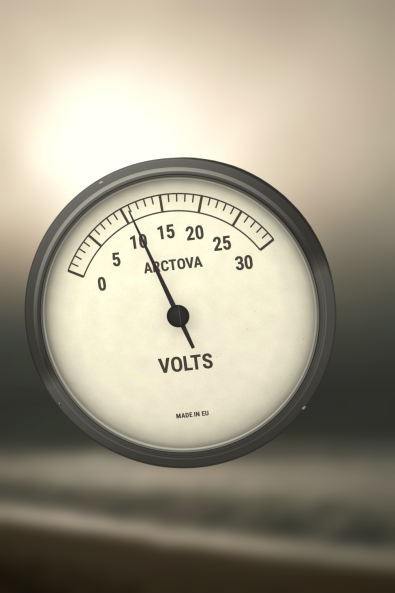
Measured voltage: 11
